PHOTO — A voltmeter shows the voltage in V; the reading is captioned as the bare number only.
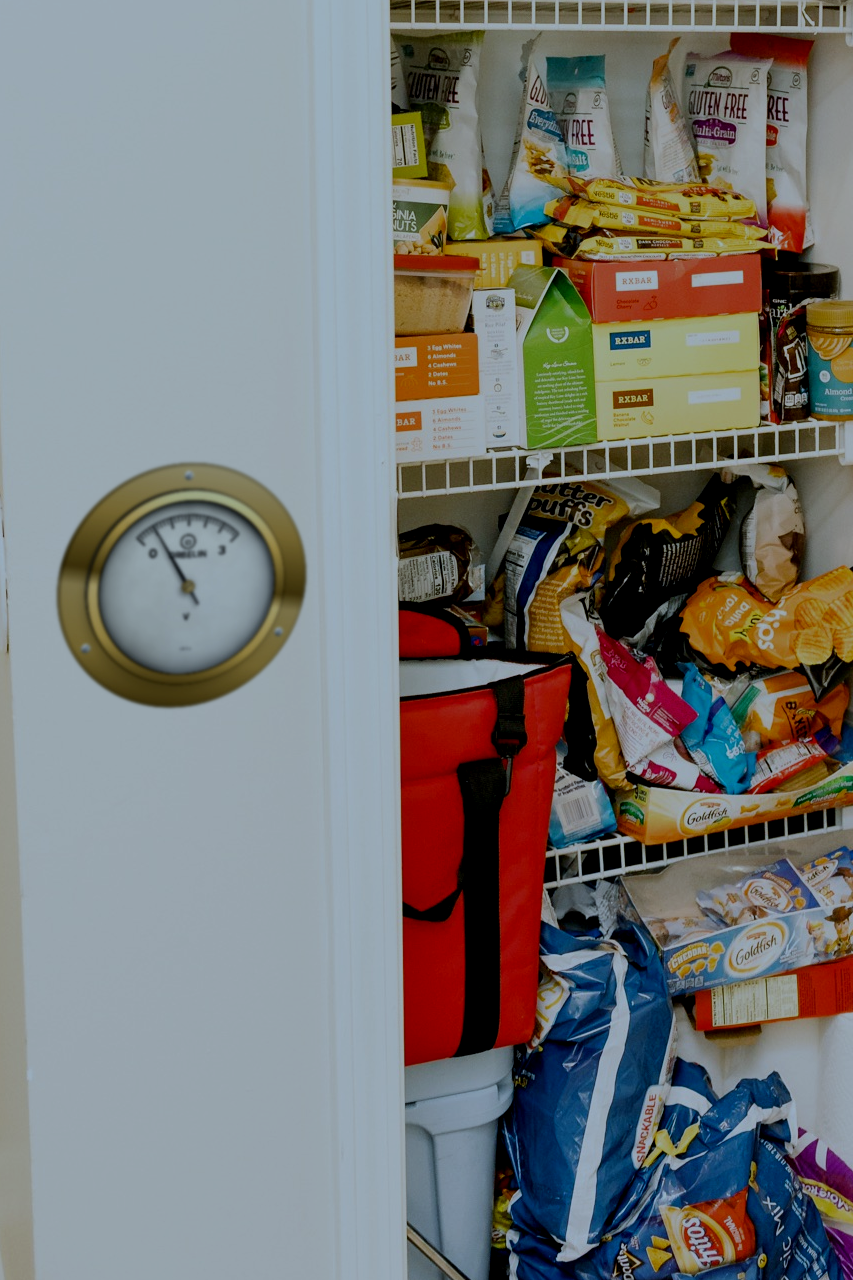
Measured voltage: 0.5
